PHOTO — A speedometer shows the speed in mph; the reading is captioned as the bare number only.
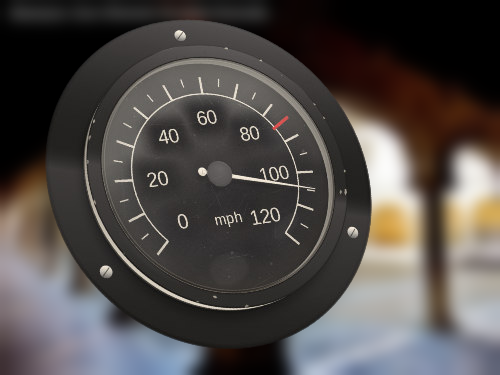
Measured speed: 105
